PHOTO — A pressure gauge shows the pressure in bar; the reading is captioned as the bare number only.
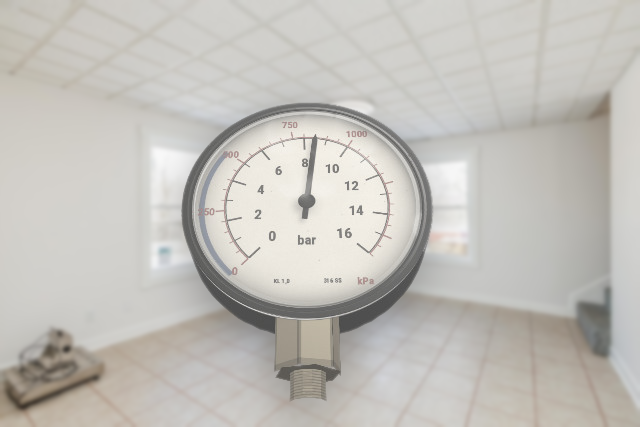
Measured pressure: 8.5
